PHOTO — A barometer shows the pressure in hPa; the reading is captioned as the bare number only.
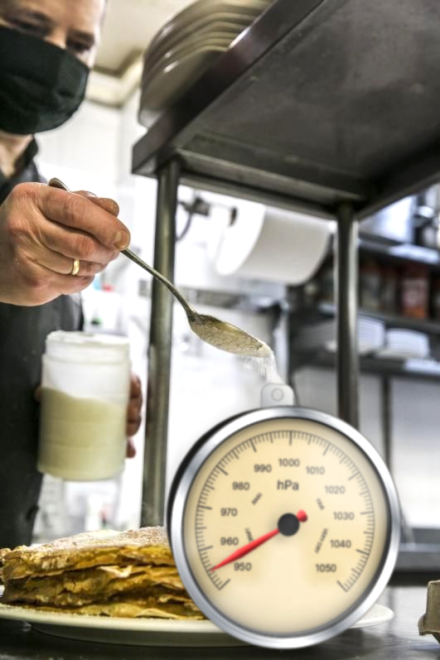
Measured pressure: 955
